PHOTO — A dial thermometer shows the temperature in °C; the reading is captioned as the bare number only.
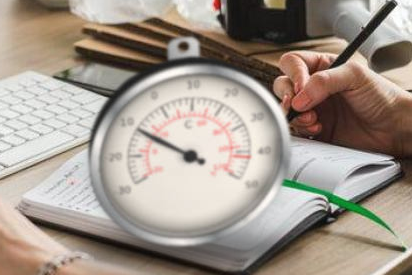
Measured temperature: -10
